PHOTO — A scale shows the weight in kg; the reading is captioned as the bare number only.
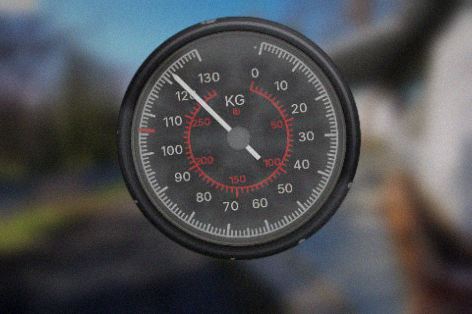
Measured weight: 122
